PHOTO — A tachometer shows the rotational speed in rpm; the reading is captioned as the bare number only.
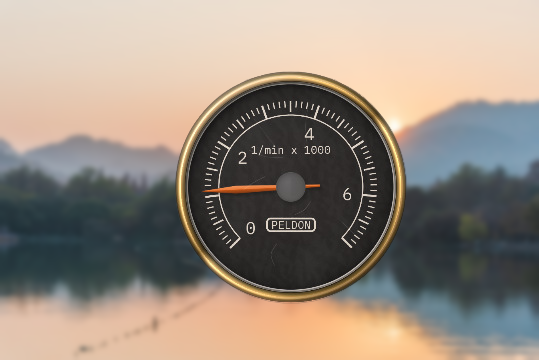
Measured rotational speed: 1100
